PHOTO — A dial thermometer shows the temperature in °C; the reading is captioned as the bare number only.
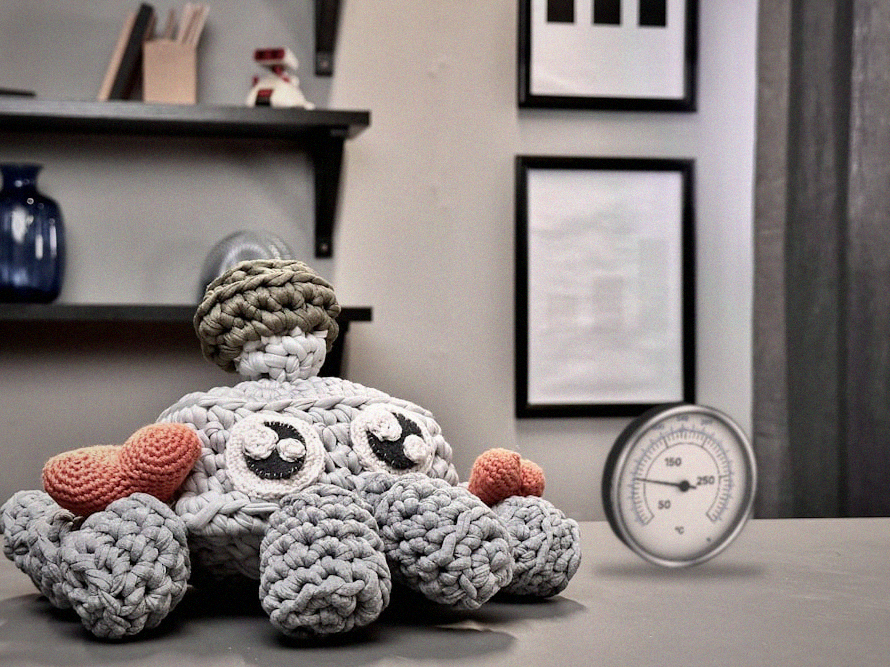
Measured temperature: 100
